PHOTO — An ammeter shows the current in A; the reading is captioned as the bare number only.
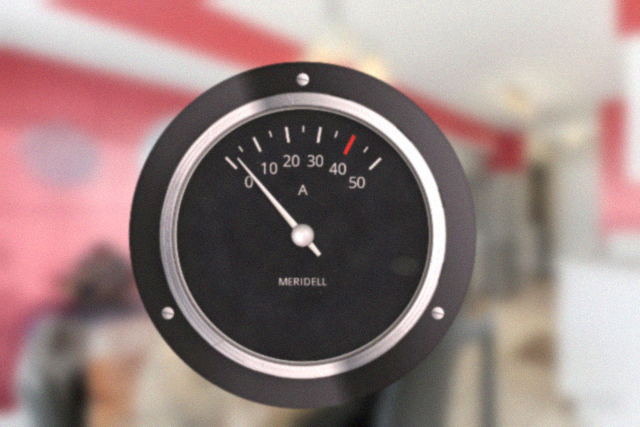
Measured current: 2.5
